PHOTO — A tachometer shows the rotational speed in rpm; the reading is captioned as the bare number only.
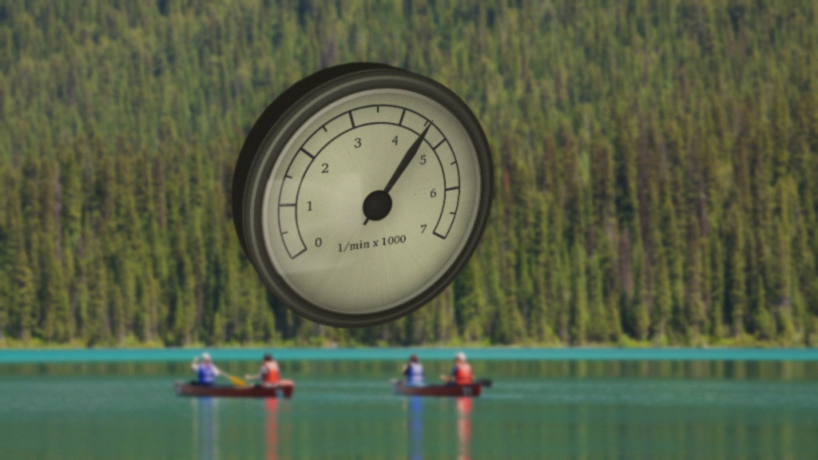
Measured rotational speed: 4500
